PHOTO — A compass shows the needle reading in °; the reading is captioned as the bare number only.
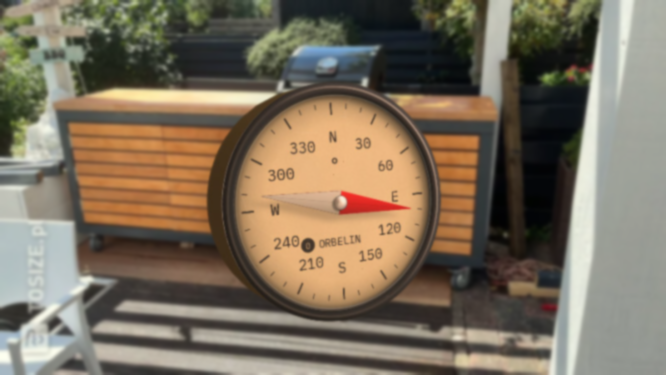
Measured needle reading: 100
